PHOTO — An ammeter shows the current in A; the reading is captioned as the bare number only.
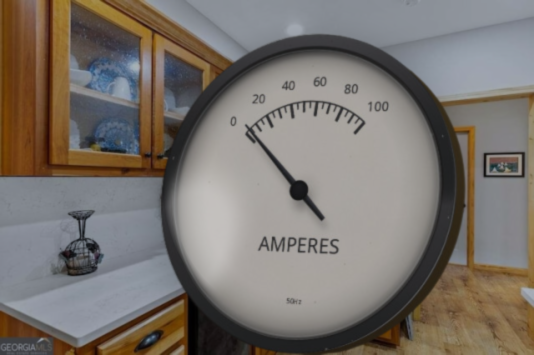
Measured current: 5
